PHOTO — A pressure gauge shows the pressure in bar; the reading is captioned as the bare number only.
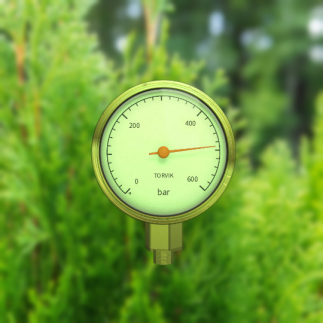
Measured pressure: 490
